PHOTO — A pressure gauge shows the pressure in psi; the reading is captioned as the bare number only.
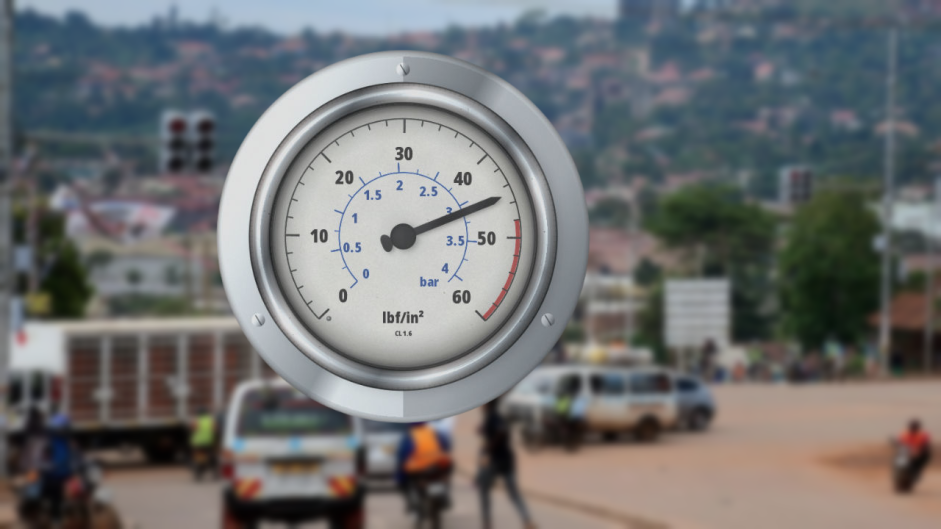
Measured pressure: 45
